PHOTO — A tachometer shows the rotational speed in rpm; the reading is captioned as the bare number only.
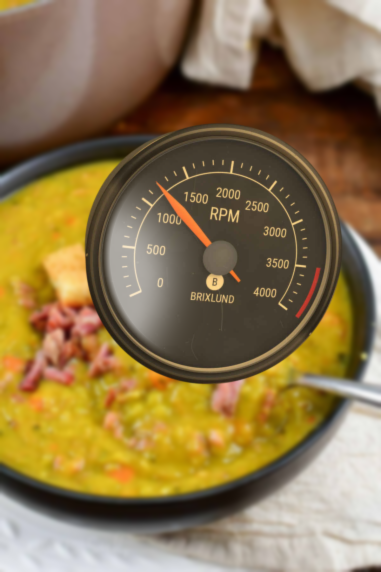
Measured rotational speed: 1200
